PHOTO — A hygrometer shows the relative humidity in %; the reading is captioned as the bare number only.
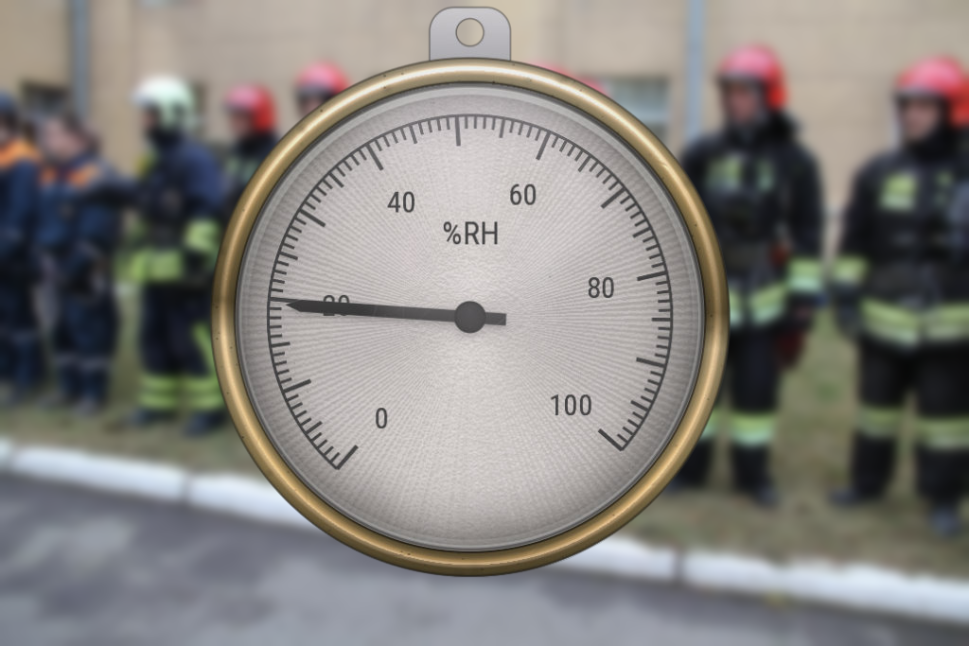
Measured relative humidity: 19.5
